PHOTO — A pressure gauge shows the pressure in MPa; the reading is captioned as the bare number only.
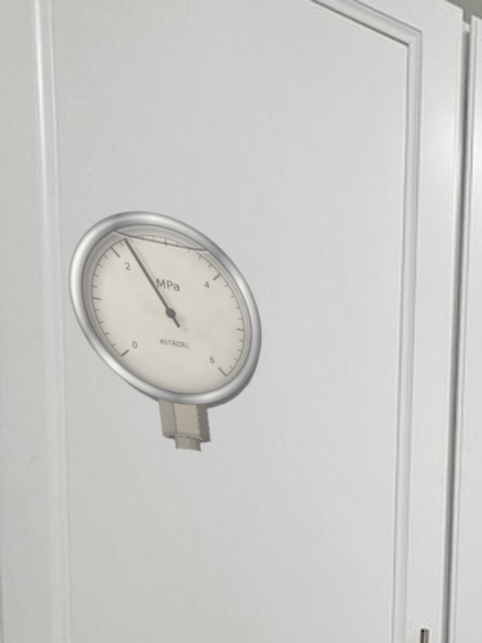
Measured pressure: 2.3
